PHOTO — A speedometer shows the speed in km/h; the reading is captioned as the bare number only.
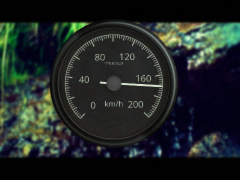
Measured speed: 170
